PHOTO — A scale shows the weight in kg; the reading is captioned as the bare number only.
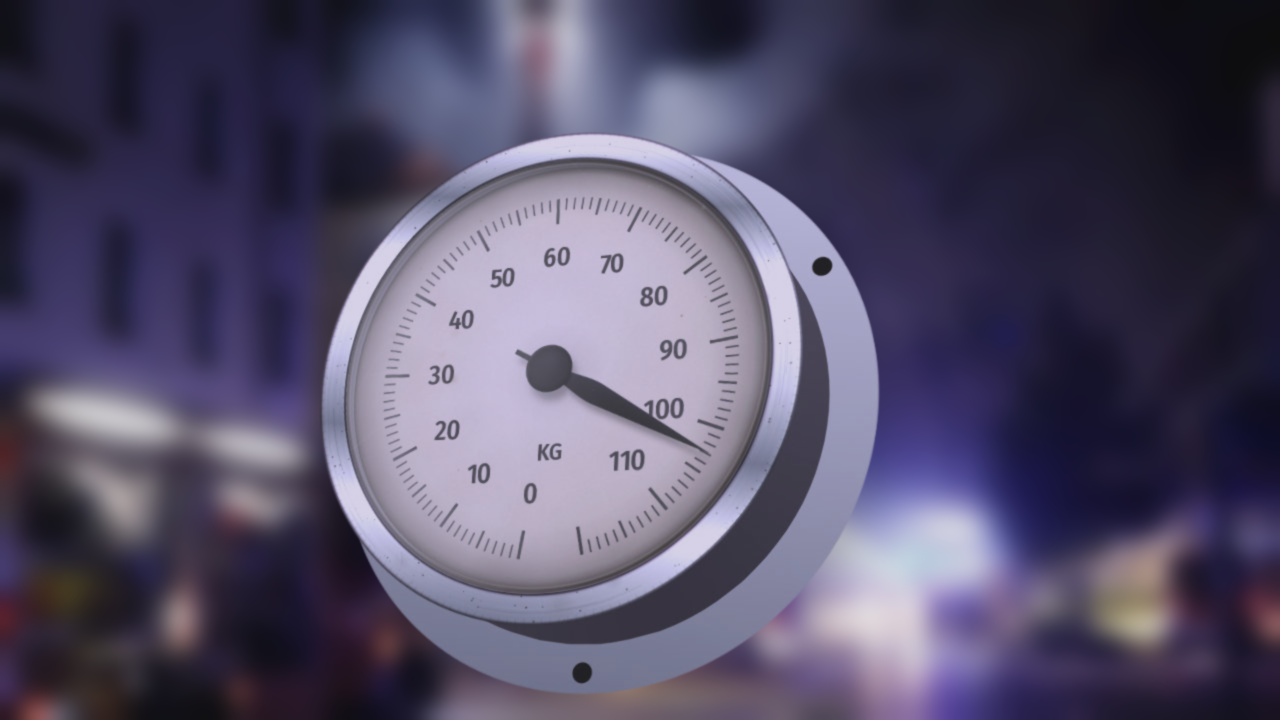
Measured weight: 103
